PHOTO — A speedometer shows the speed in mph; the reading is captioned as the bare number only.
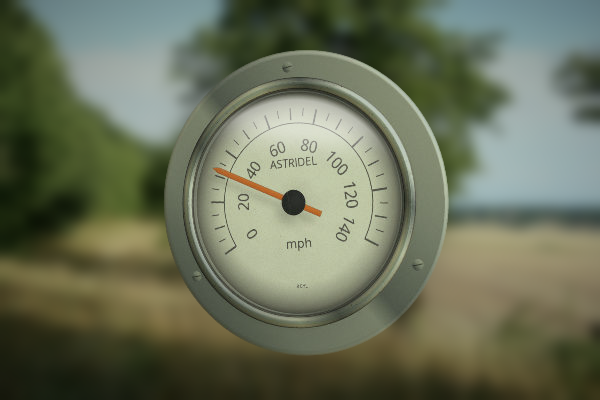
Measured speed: 32.5
